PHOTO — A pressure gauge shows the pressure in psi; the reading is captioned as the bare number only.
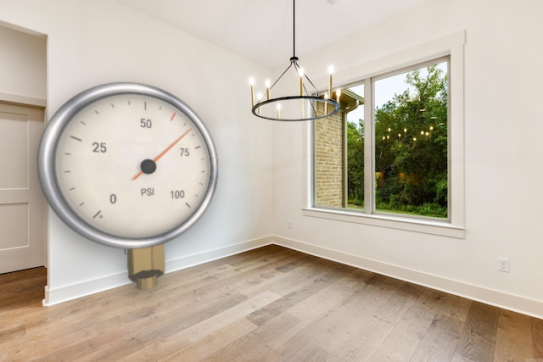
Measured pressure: 67.5
